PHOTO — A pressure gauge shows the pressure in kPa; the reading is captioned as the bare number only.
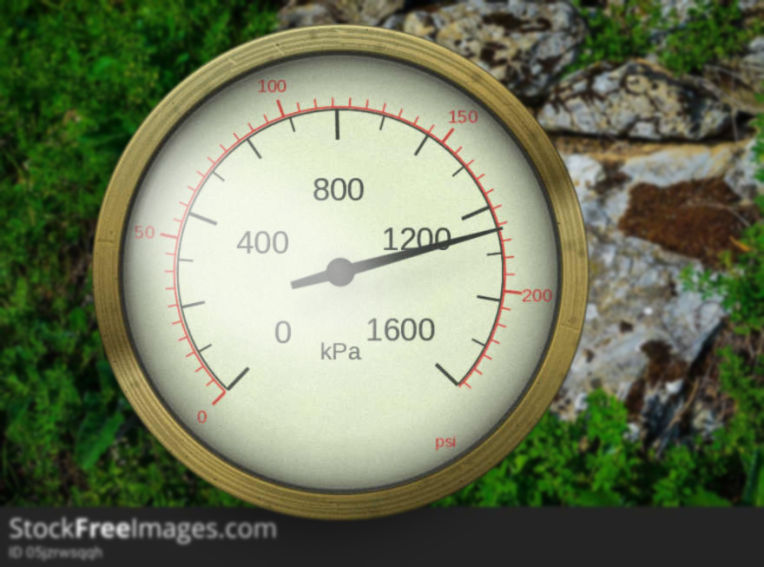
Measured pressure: 1250
